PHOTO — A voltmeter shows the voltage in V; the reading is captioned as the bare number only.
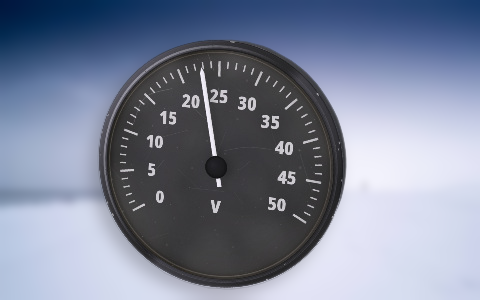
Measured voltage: 23
